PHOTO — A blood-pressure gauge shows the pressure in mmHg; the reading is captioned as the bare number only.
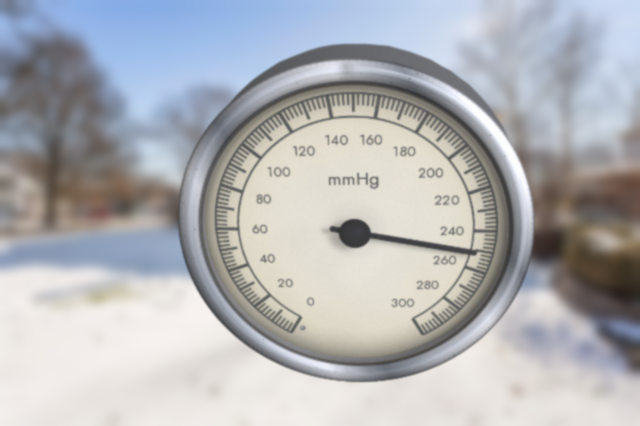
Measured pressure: 250
